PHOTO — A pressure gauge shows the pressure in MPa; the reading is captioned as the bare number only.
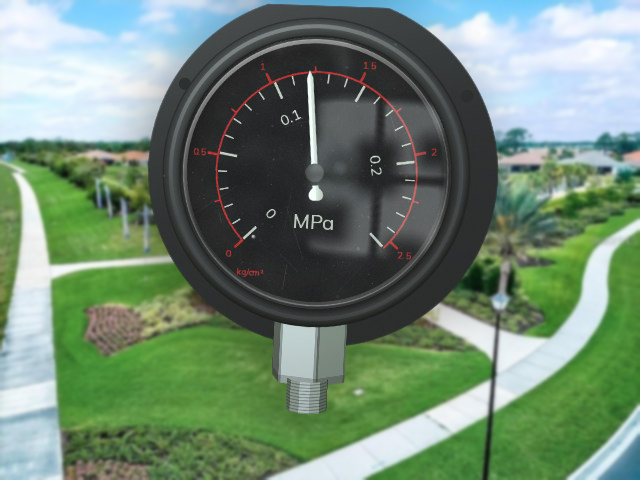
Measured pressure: 0.12
